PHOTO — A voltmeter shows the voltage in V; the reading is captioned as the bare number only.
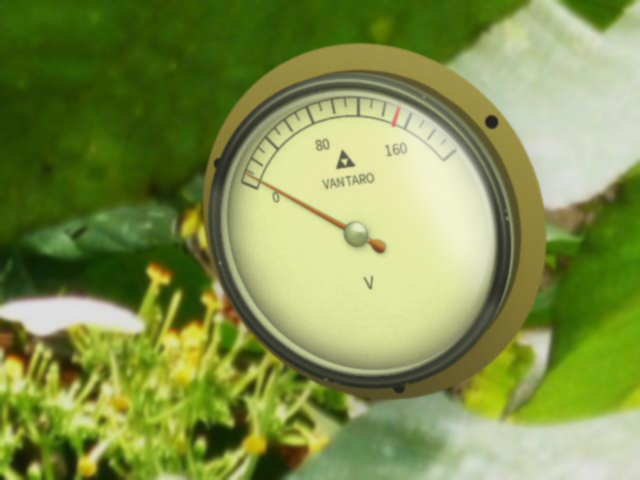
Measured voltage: 10
